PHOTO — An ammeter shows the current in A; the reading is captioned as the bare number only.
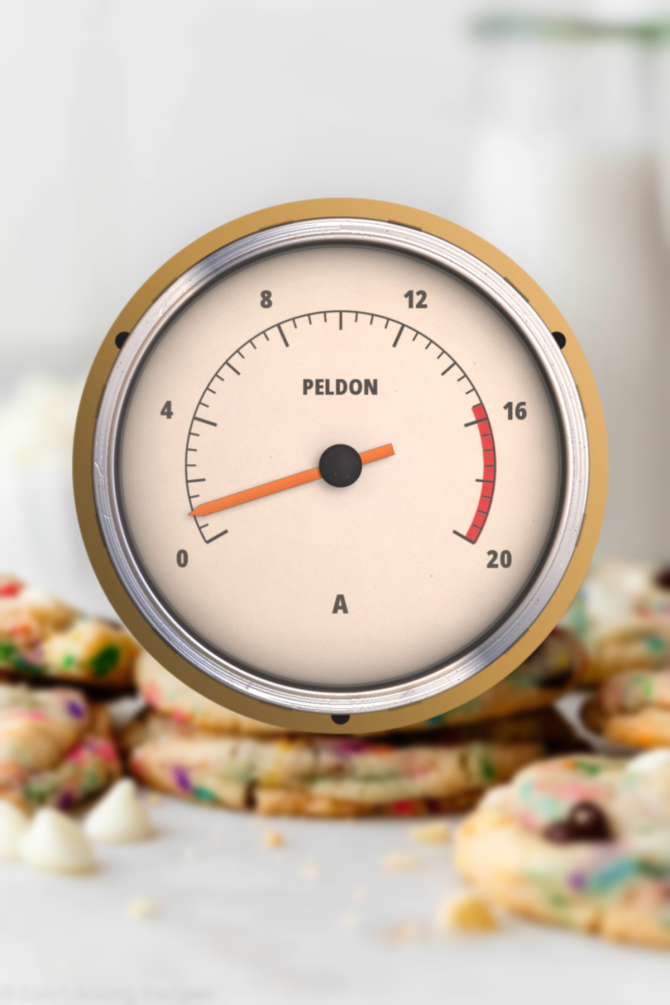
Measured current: 1
